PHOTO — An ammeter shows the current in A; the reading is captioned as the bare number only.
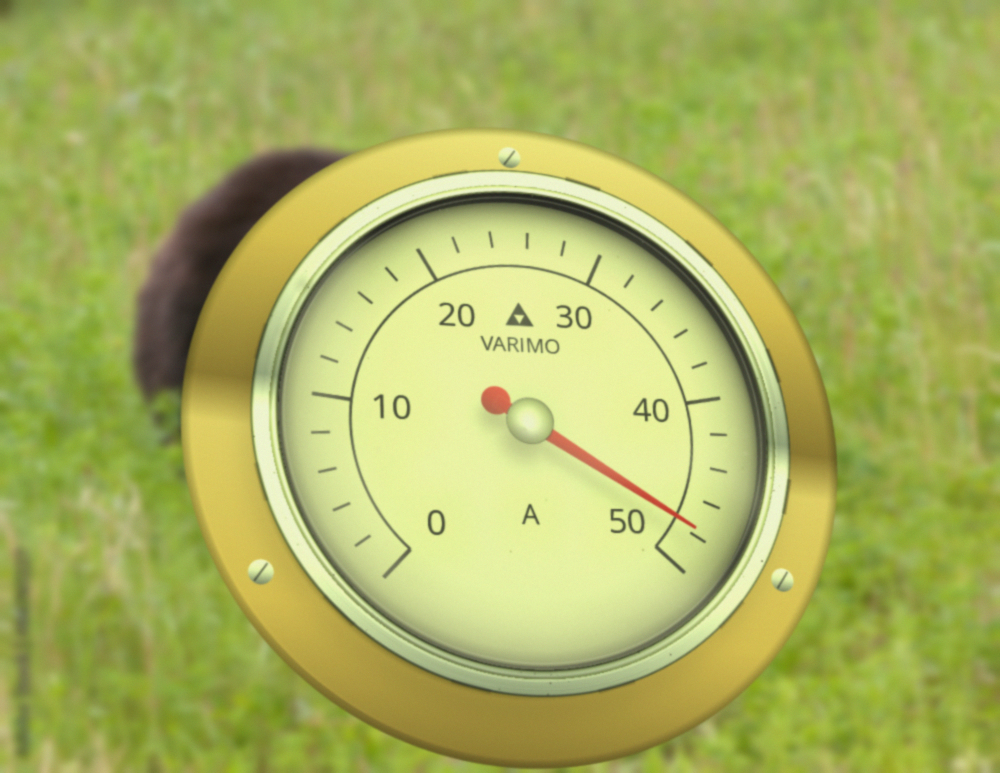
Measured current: 48
